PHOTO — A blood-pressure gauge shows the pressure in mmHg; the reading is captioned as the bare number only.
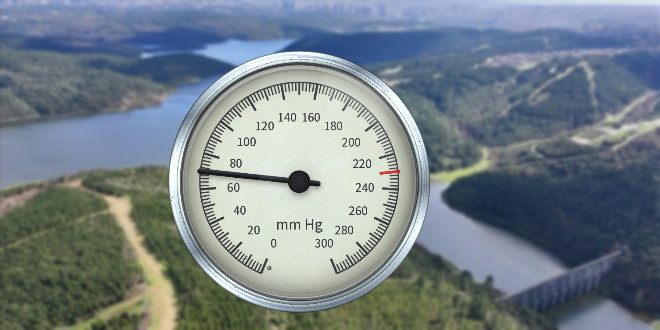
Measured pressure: 70
